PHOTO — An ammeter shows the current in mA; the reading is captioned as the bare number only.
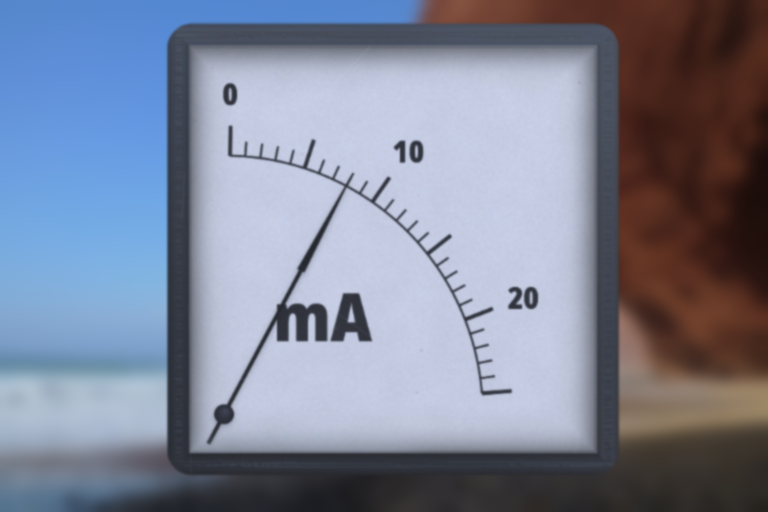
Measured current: 8
